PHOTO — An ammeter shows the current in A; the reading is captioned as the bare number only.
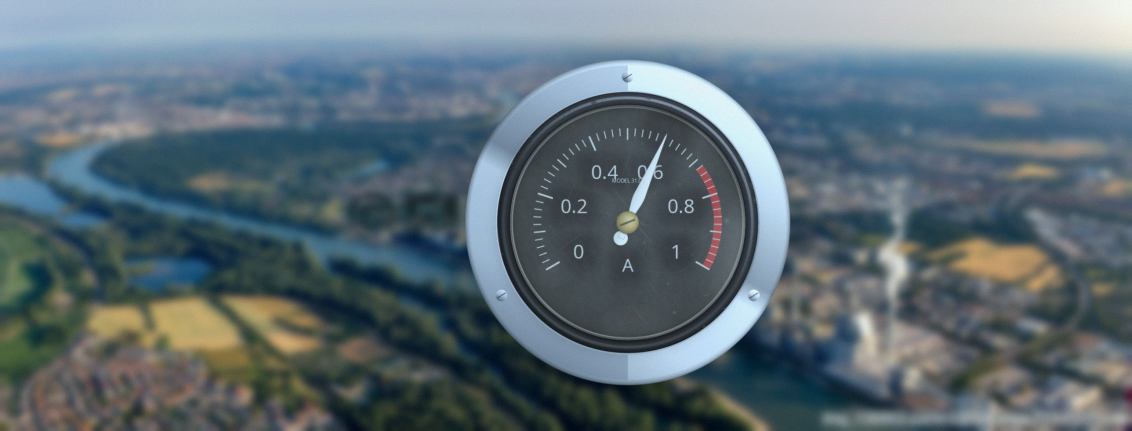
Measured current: 0.6
